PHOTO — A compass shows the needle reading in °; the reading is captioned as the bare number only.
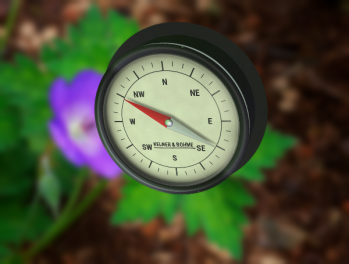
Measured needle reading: 300
